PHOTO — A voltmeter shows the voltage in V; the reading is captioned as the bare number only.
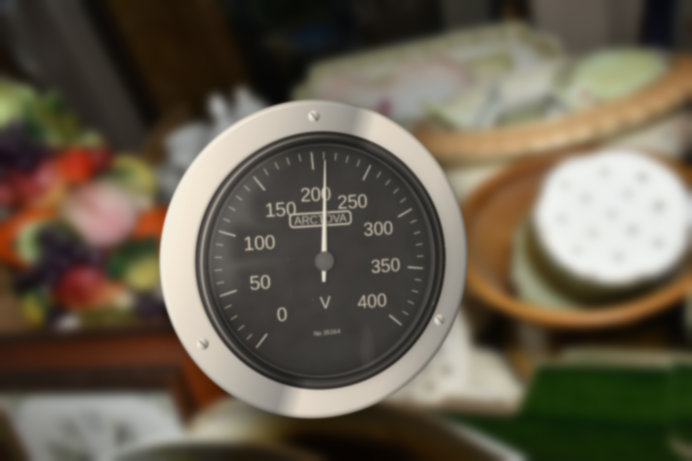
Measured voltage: 210
